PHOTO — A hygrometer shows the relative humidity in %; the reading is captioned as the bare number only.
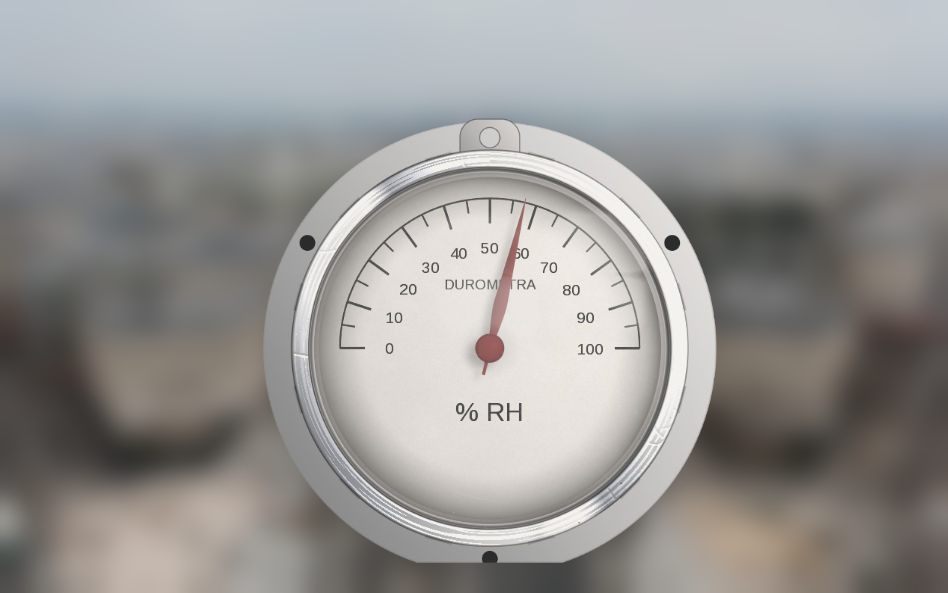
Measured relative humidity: 57.5
